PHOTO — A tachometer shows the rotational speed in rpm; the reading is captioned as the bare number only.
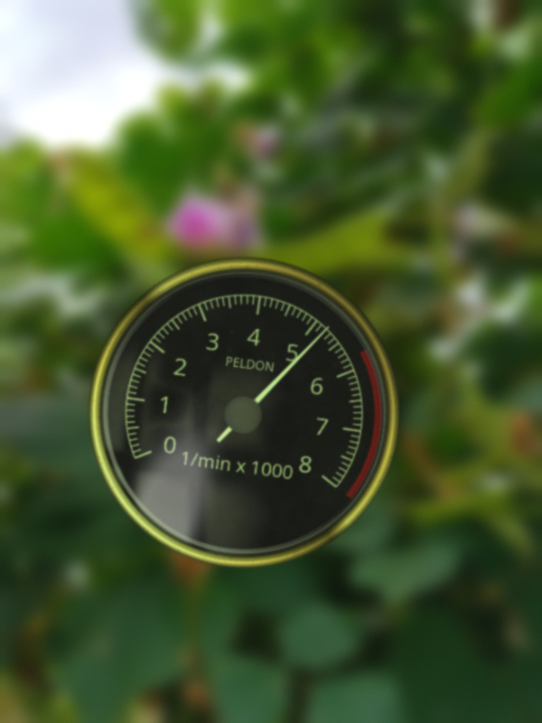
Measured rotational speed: 5200
